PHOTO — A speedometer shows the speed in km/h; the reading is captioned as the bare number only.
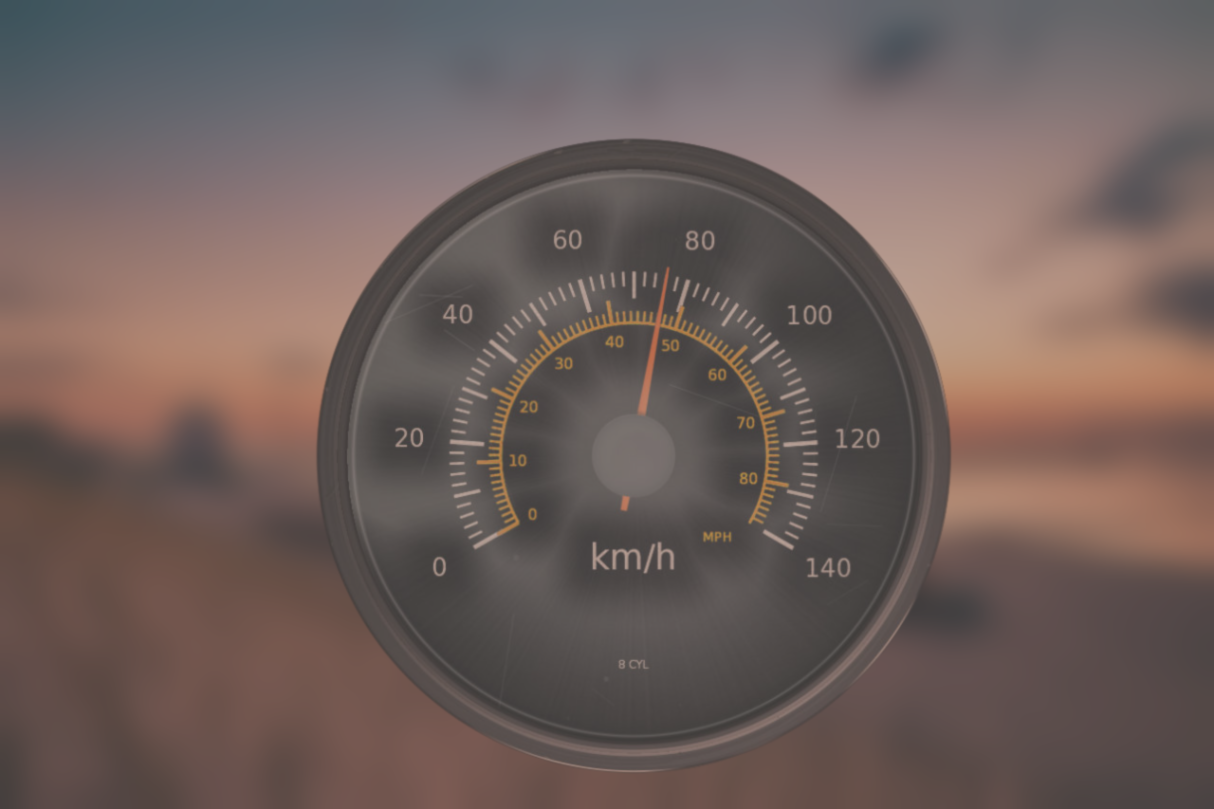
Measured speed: 76
